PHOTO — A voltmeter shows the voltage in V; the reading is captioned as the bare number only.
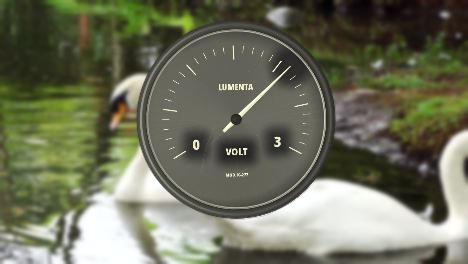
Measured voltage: 2.1
